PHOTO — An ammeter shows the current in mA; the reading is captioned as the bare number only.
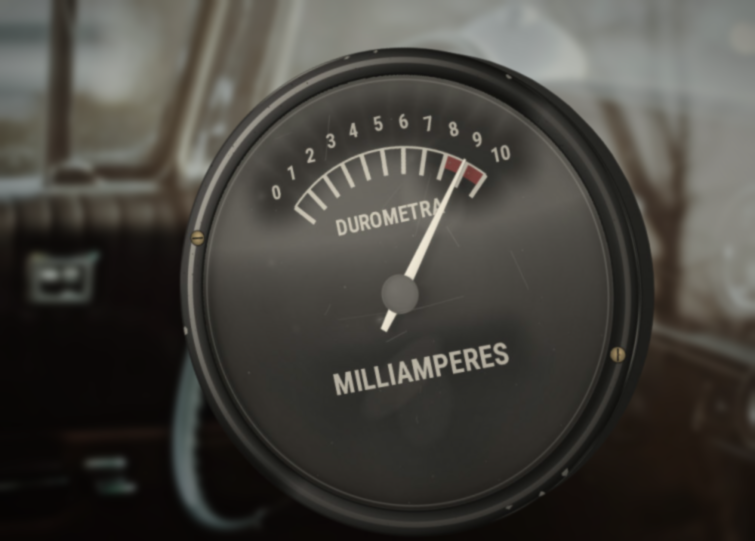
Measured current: 9
